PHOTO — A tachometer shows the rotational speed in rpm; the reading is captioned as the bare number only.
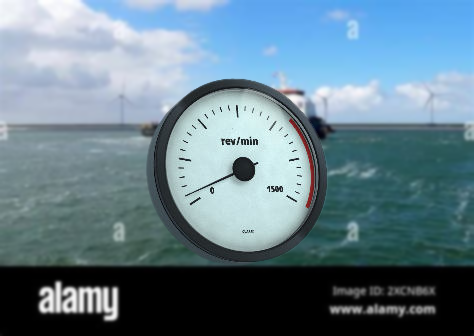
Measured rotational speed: 50
